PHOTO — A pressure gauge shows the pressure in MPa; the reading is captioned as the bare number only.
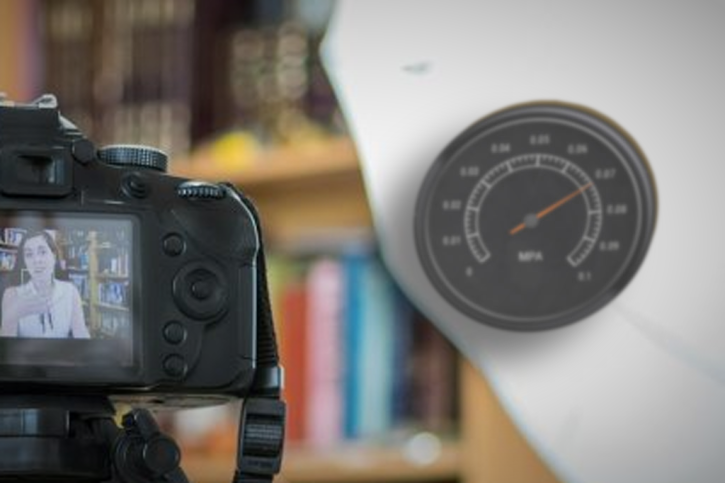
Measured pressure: 0.07
